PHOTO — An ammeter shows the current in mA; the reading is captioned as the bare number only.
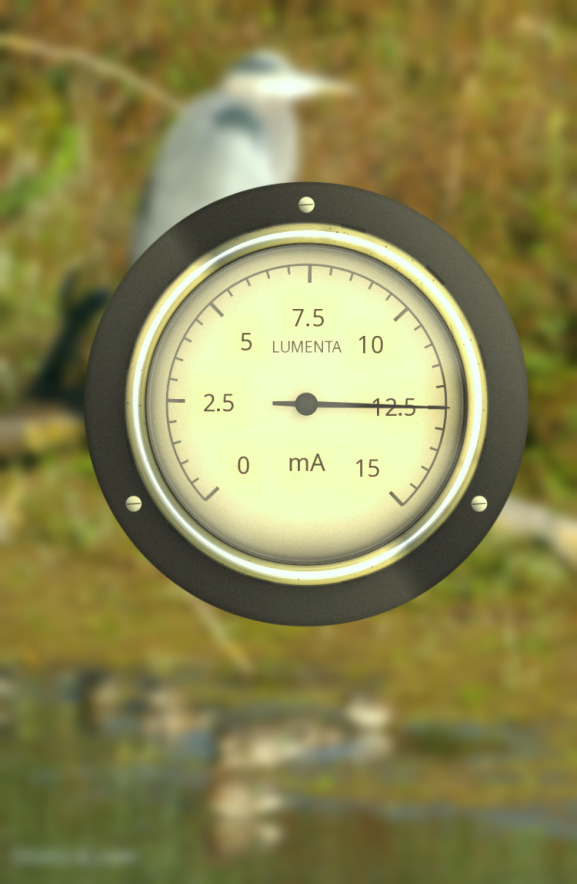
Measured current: 12.5
